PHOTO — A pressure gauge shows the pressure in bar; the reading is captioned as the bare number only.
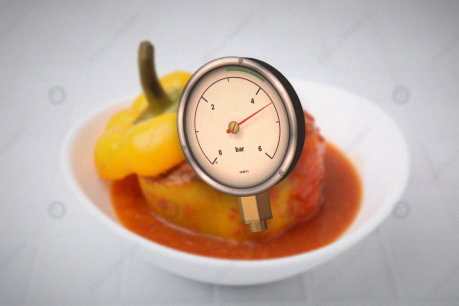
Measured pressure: 4.5
